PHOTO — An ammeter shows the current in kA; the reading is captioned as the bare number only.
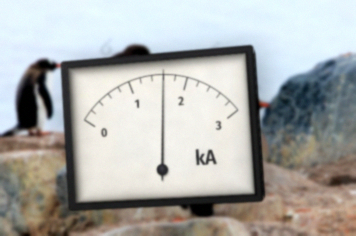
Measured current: 1.6
